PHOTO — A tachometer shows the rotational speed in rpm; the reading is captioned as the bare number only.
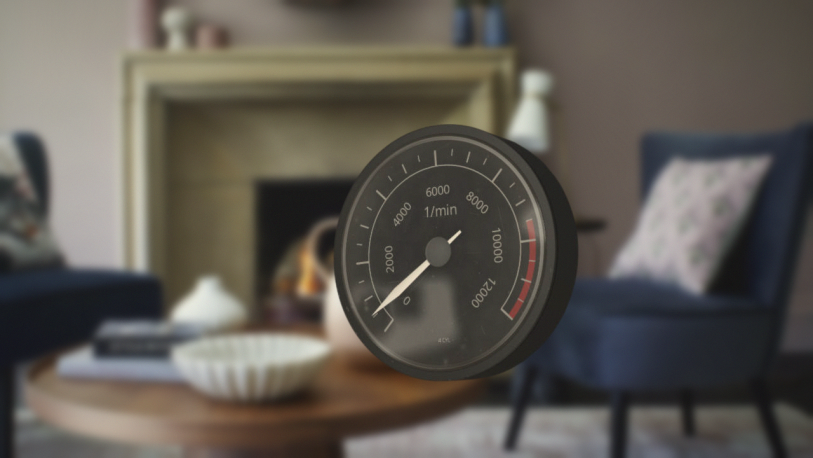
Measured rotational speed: 500
